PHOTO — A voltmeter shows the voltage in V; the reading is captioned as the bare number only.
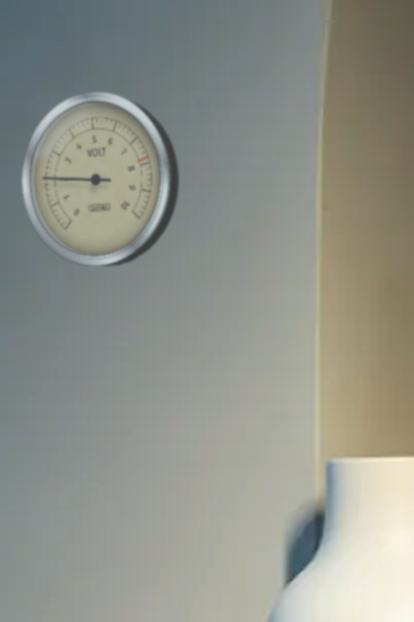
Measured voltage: 2
